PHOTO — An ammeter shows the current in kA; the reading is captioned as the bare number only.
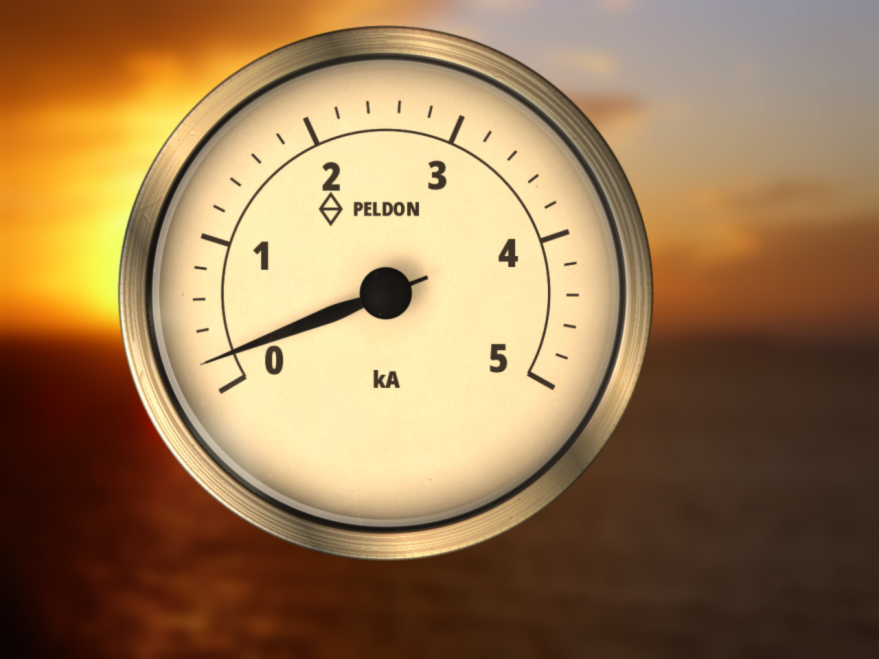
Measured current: 0.2
